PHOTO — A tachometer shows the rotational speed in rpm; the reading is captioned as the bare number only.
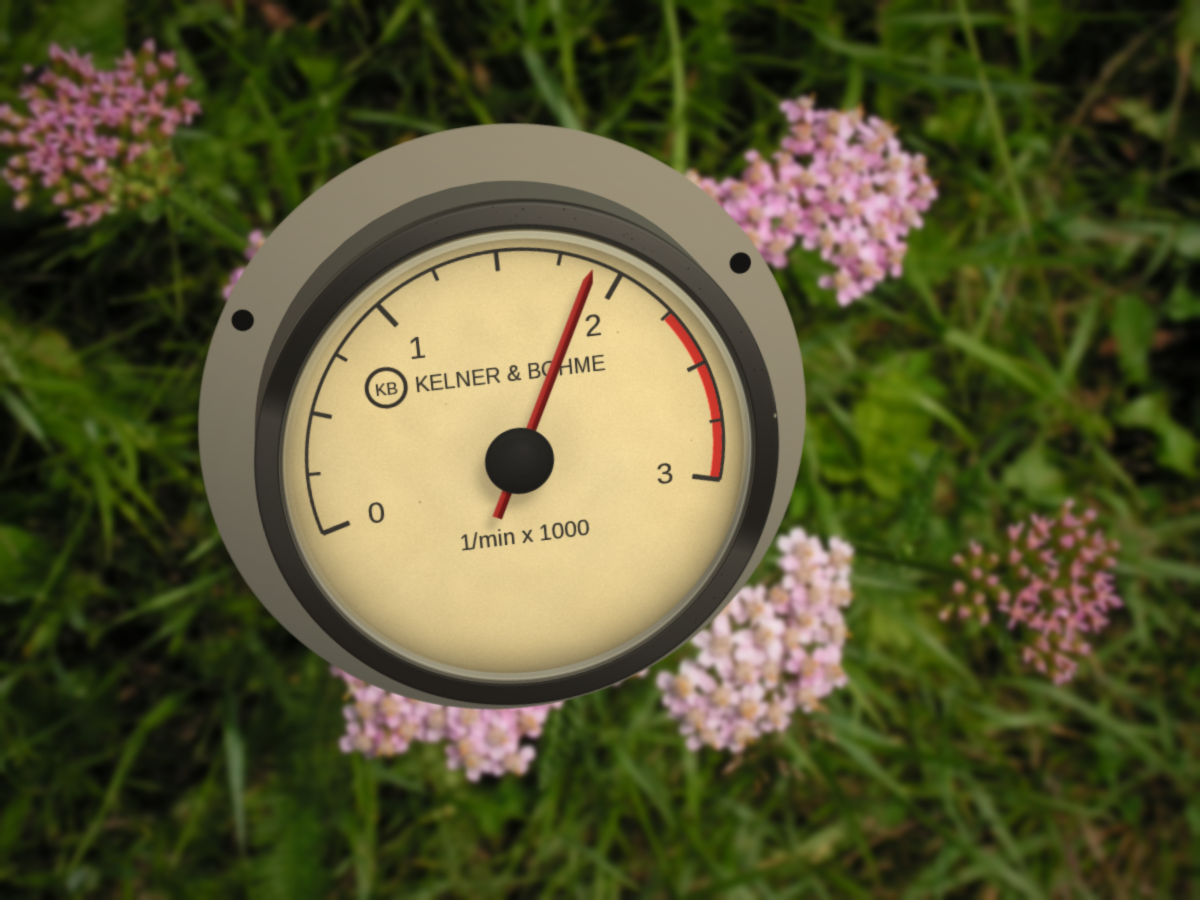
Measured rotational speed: 1875
